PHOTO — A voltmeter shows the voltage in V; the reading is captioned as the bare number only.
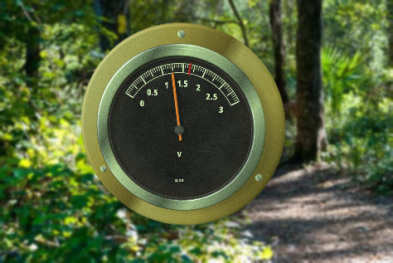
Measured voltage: 1.25
